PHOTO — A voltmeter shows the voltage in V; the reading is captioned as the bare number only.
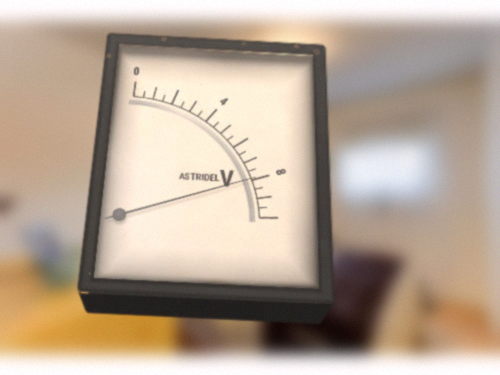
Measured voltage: 8
